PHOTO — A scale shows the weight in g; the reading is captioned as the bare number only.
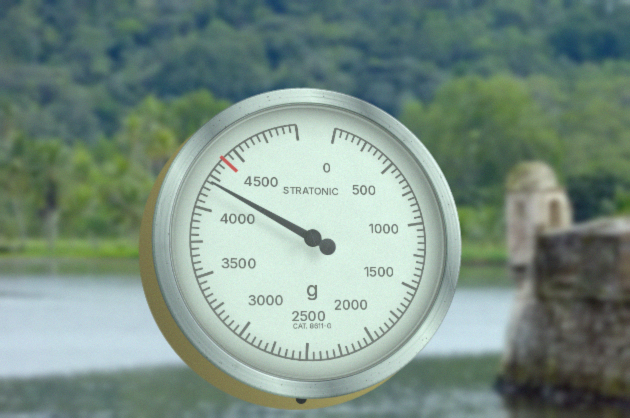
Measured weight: 4200
